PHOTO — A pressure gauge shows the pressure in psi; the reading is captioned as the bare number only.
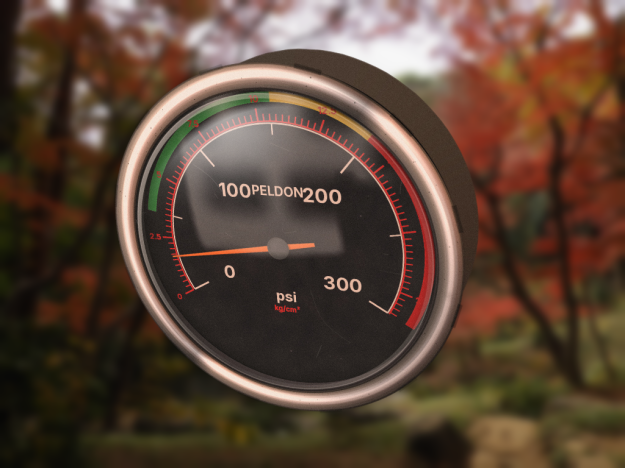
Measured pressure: 25
